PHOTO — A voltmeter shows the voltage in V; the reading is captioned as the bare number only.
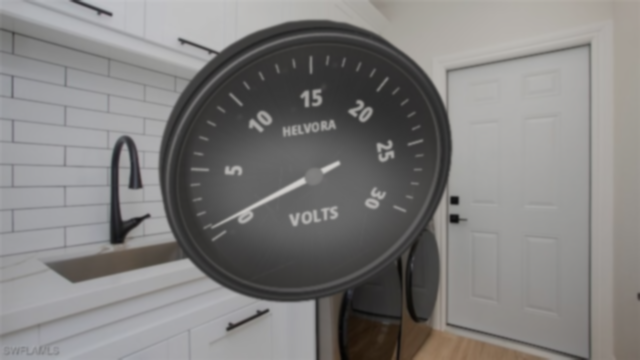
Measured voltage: 1
